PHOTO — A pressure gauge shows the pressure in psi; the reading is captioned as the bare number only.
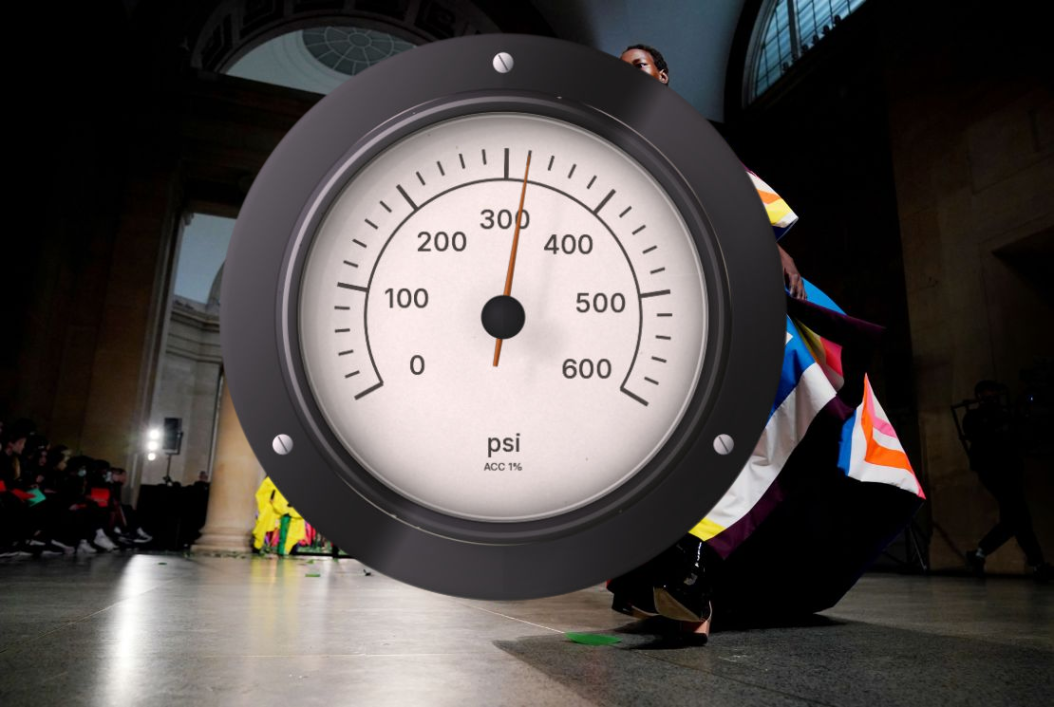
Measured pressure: 320
